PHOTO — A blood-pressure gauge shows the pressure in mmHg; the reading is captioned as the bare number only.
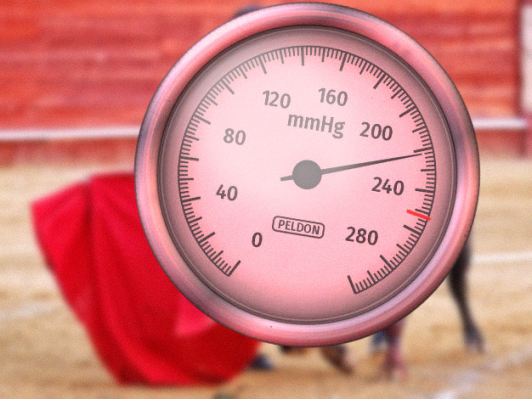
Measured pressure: 222
